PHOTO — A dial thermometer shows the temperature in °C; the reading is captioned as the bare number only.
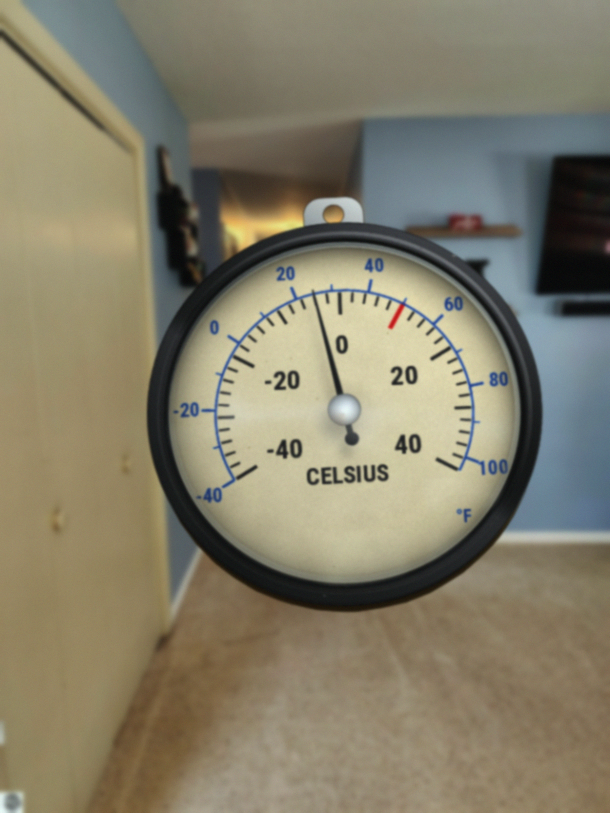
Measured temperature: -4
